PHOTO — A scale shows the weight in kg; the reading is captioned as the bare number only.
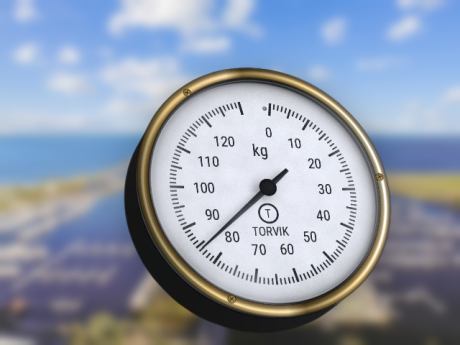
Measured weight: 84
